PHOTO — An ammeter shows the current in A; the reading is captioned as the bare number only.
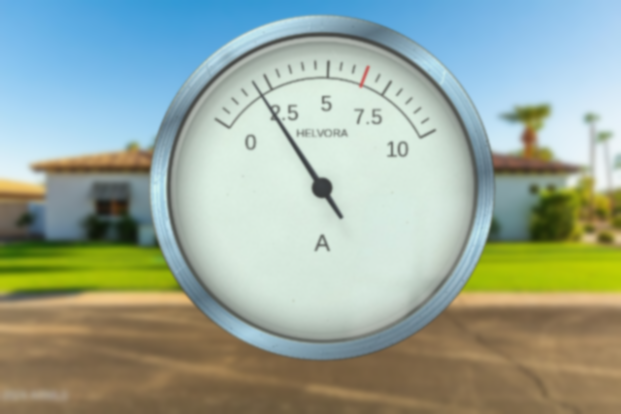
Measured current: 2
